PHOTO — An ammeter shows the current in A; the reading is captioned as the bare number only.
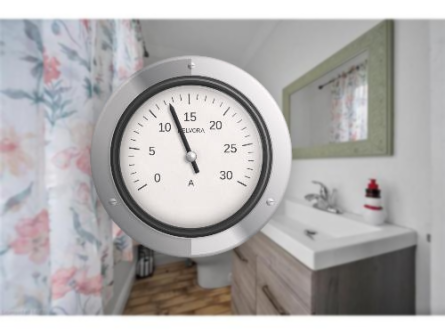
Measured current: 12.5
